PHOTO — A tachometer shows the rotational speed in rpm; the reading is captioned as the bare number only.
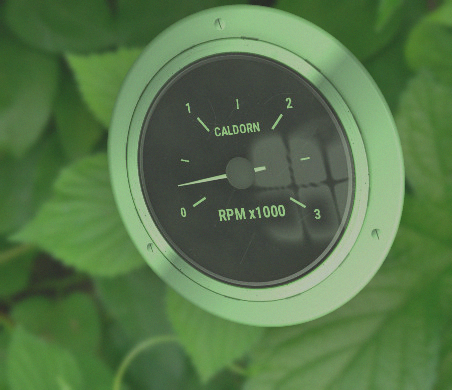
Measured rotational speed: 250
